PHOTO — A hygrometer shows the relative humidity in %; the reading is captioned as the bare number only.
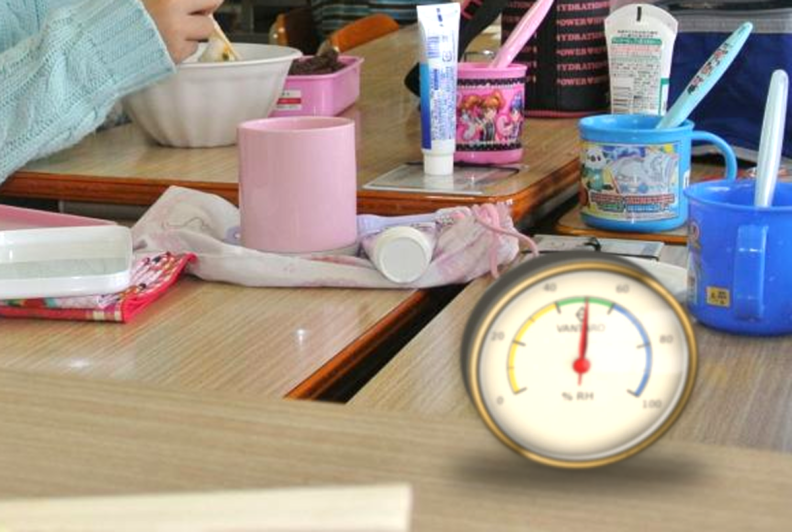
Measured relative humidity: 50
